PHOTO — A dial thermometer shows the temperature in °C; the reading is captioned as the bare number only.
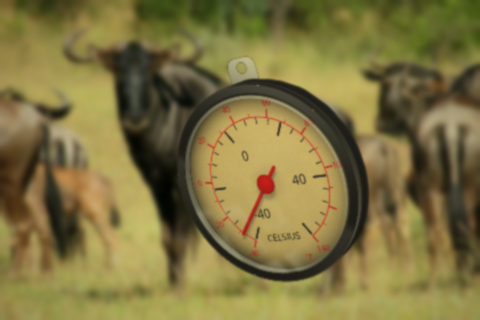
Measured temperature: -36
